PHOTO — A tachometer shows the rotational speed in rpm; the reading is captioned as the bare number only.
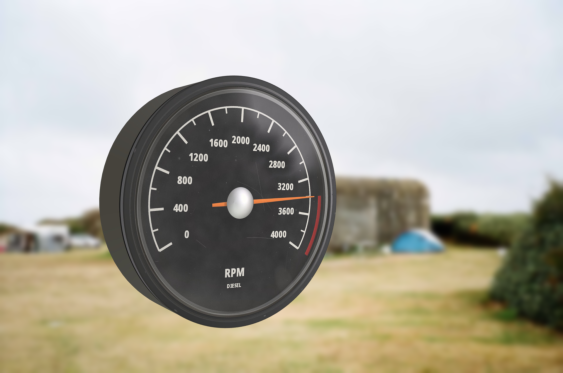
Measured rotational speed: 3400
